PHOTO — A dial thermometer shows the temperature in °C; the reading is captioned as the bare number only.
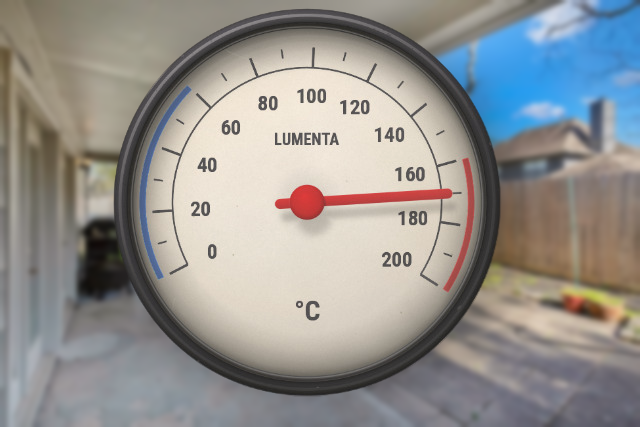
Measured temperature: 170
